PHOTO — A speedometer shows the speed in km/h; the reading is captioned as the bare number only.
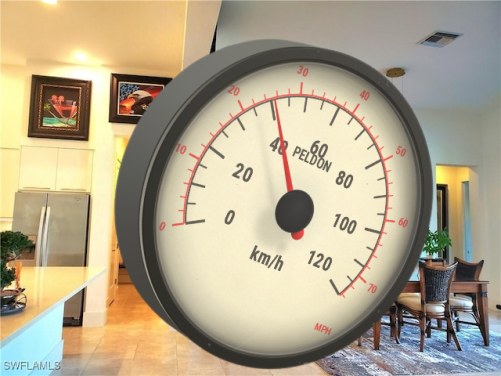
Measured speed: 40
